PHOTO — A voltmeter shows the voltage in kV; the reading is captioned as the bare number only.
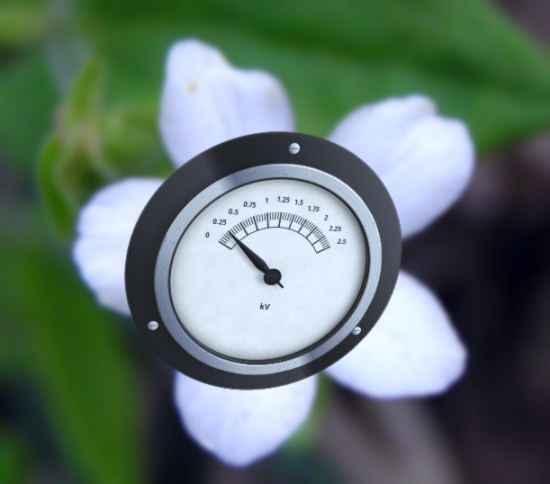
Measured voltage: 0.25
